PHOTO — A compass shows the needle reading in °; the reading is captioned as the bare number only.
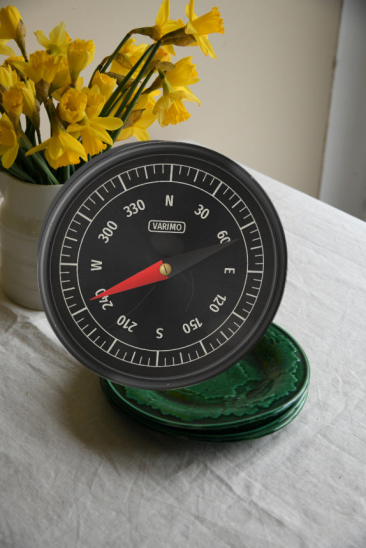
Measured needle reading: 245
